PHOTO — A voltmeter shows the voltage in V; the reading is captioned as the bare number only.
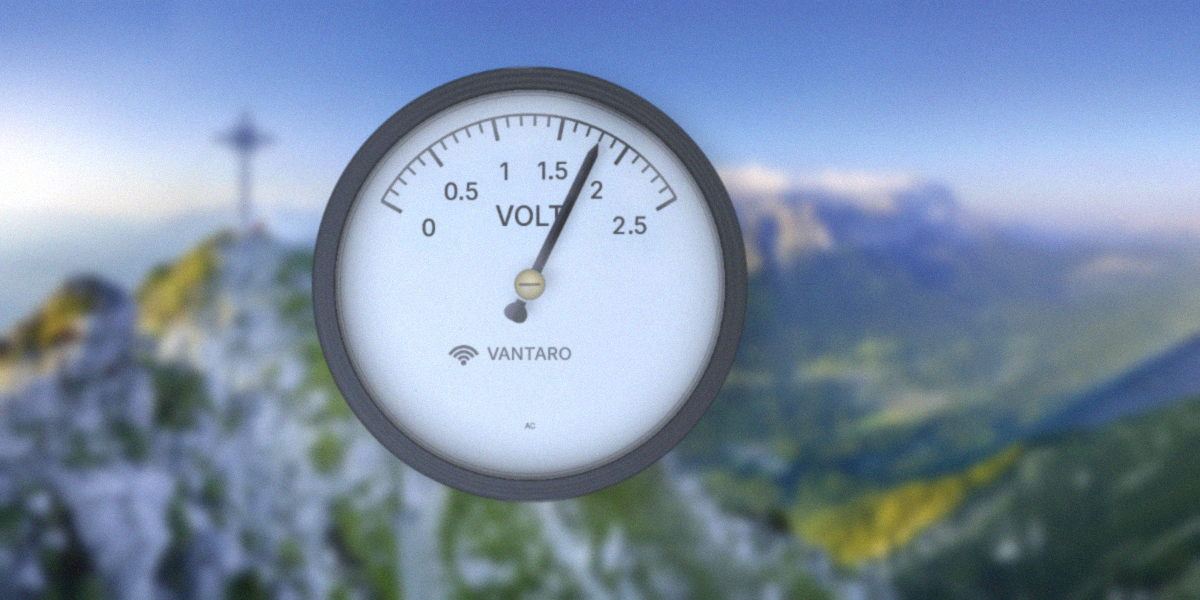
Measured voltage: 1.8
